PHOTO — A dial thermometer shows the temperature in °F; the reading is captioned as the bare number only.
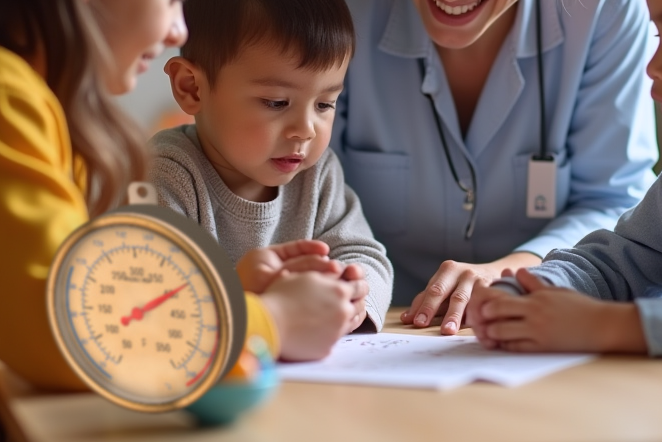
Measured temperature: 400
